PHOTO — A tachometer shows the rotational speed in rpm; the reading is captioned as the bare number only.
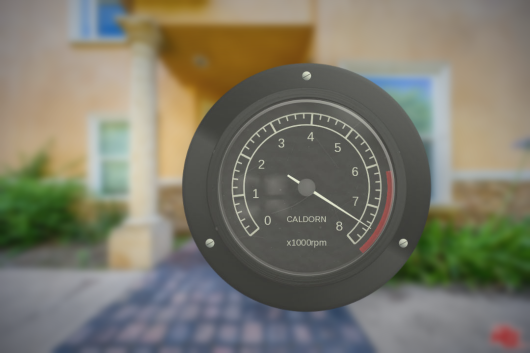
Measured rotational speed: 7500
